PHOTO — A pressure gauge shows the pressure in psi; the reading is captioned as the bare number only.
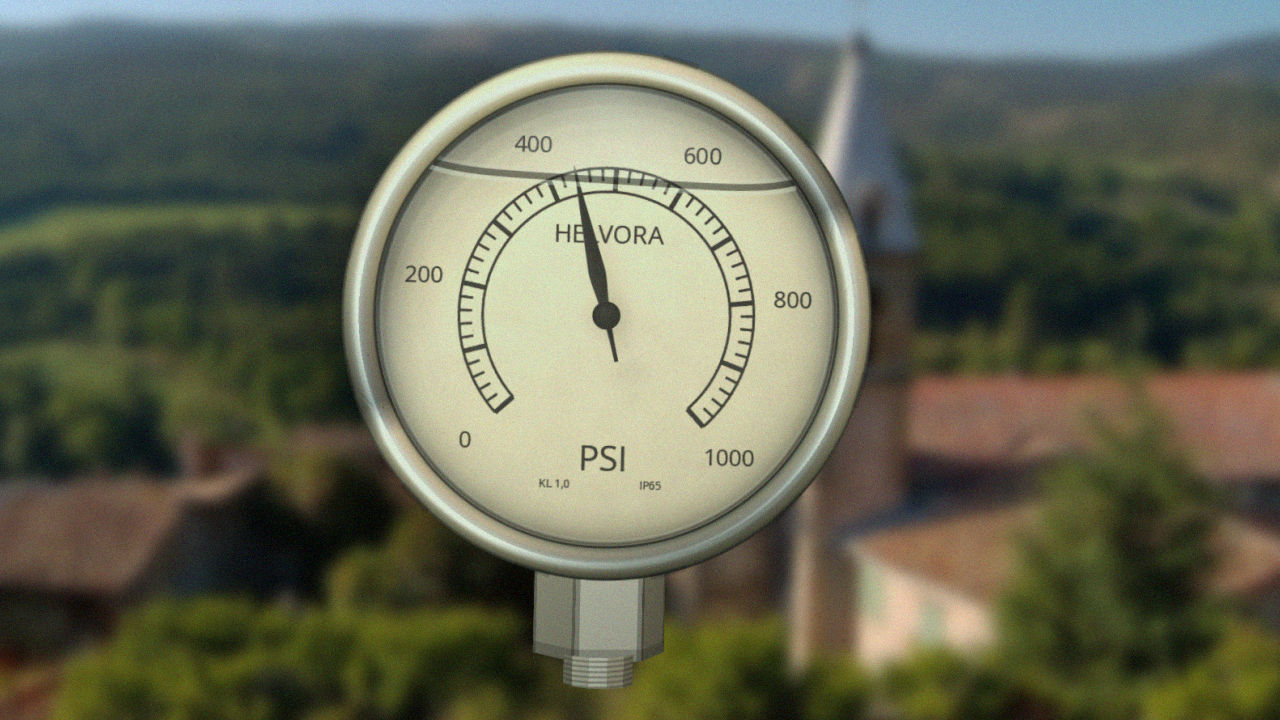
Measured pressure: 440
